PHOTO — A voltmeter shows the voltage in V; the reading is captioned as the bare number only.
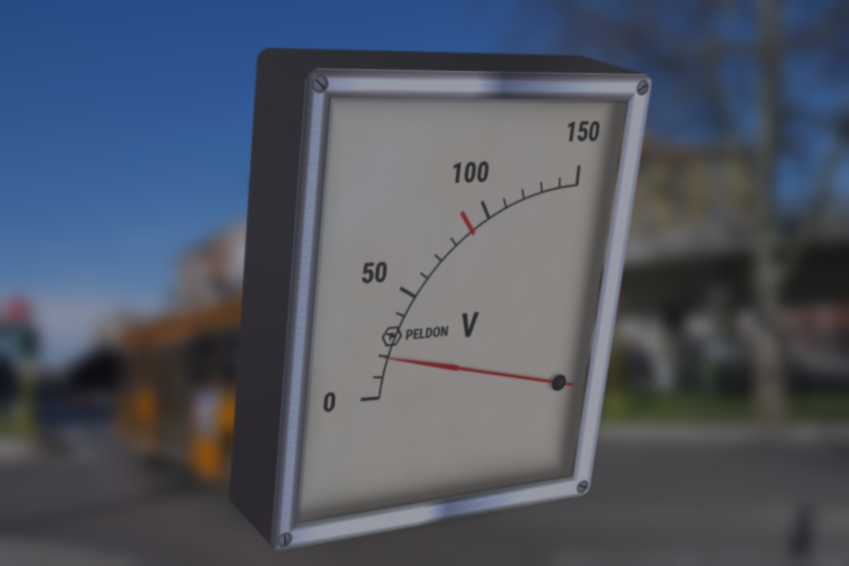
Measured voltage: 20
